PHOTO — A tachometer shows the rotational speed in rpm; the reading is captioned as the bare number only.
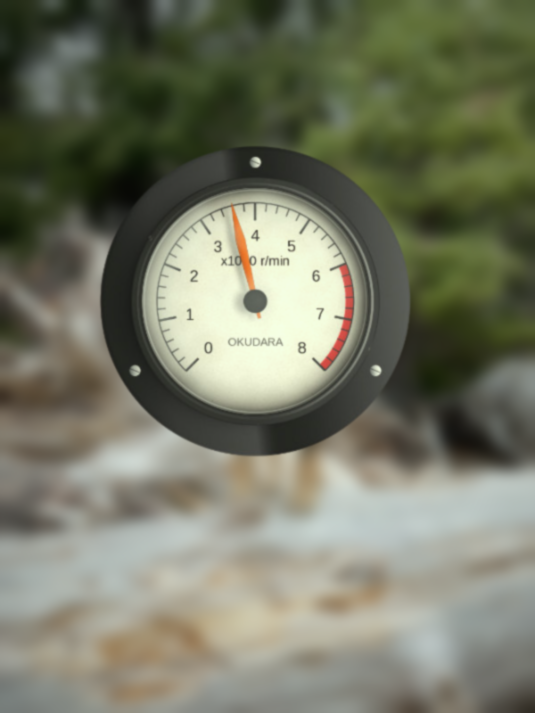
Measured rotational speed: 3600
